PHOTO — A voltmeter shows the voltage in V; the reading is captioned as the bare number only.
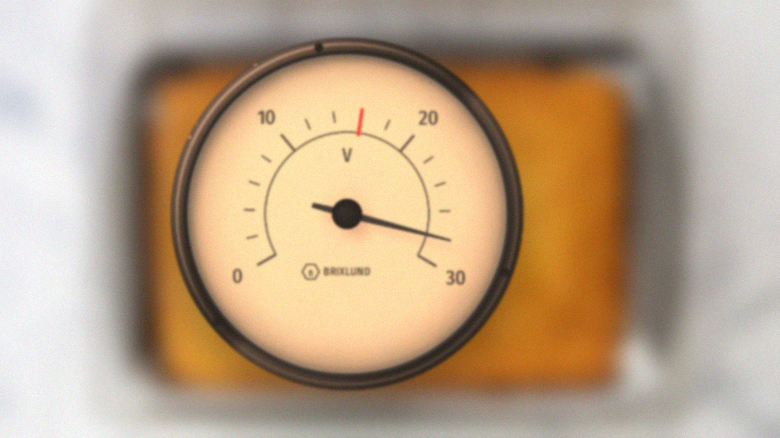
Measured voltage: 28
